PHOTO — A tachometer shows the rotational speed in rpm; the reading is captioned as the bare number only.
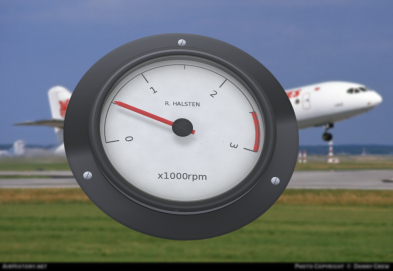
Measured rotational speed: 500
